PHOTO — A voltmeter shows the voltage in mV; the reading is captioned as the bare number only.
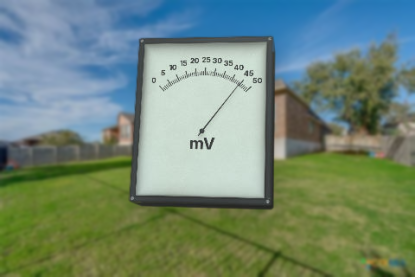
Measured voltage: 45
